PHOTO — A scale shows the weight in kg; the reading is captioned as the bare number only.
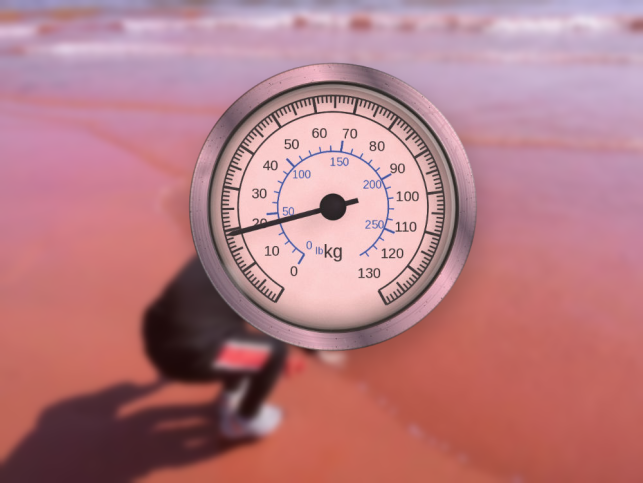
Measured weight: 19
